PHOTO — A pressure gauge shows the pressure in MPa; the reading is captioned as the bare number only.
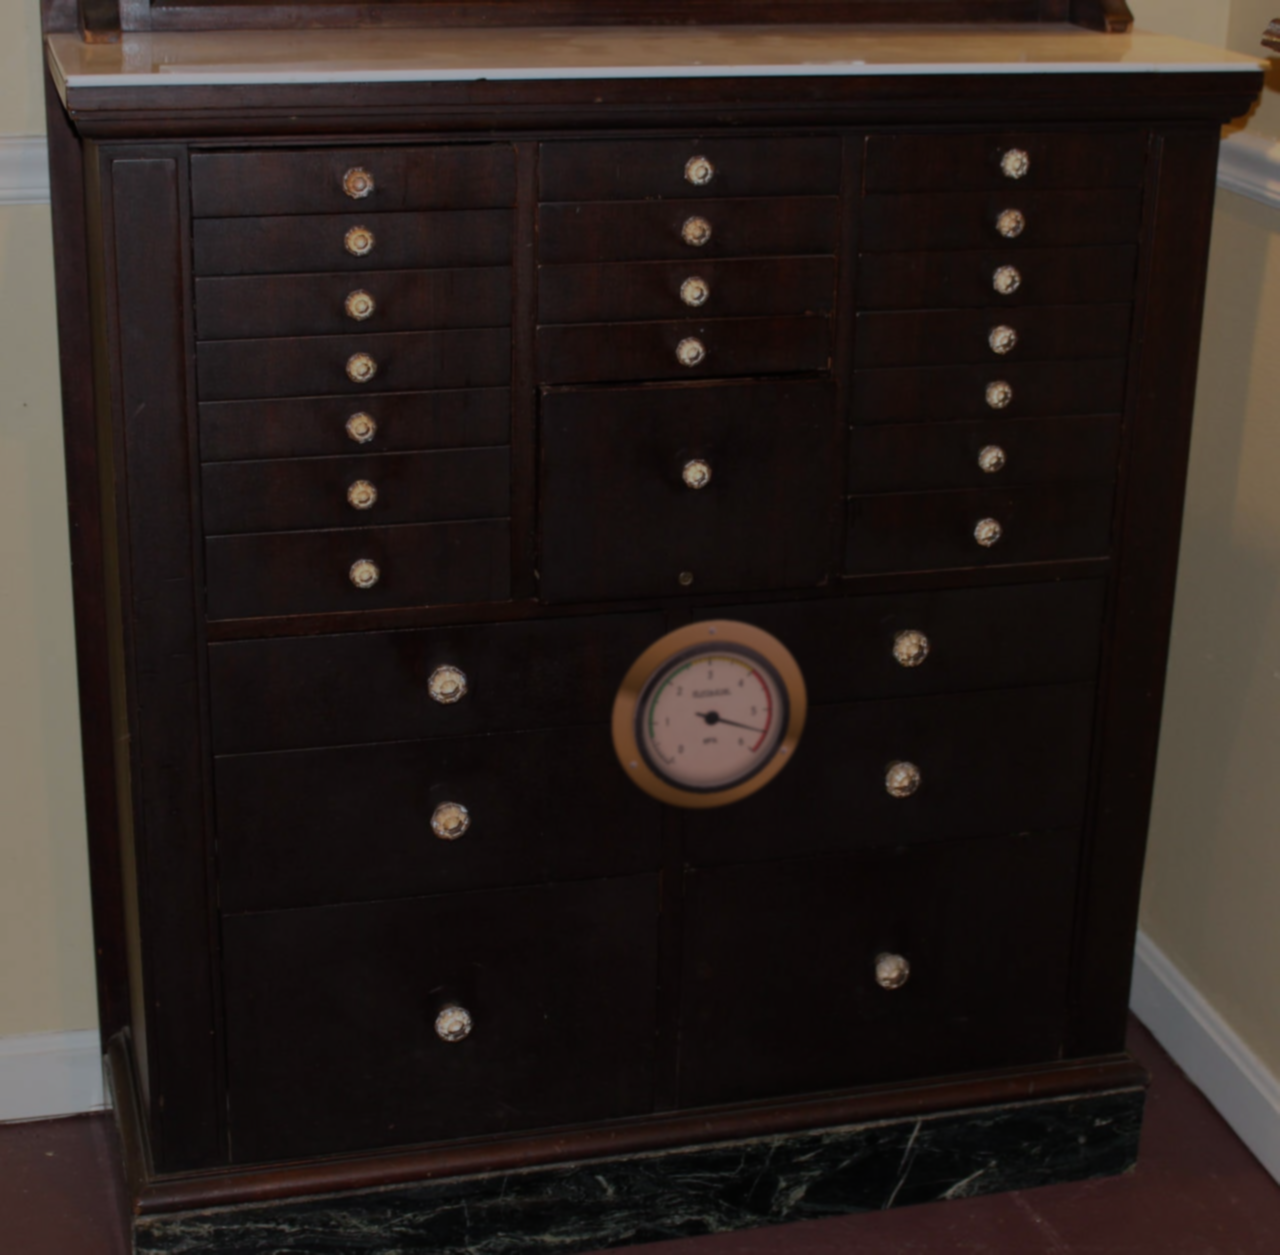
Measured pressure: 5.5
